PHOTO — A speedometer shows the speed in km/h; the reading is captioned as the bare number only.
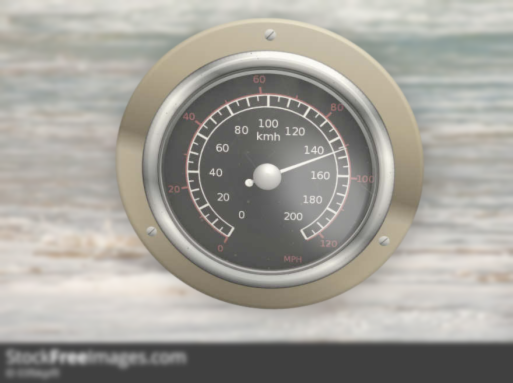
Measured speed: 145
